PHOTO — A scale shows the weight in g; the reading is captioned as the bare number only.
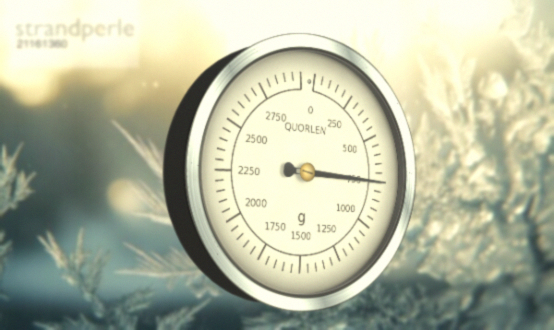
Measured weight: 750
